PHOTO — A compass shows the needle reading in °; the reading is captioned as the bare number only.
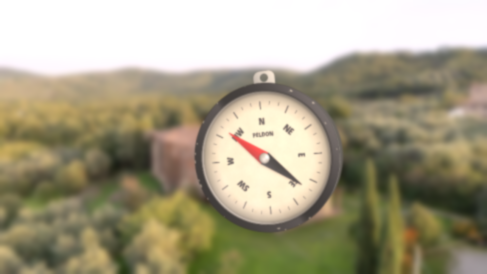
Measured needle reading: 310
